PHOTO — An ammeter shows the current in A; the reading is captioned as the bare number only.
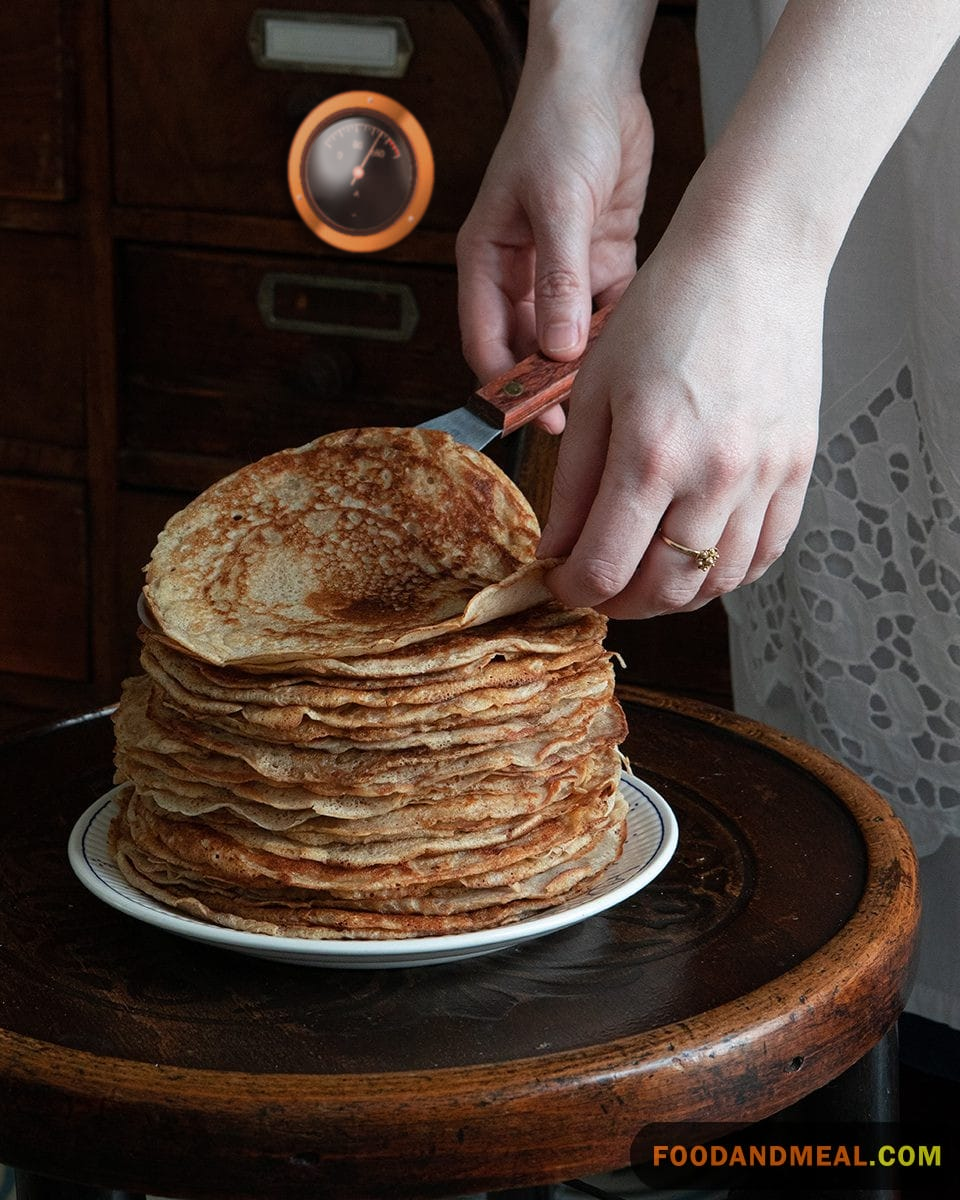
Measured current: 140
